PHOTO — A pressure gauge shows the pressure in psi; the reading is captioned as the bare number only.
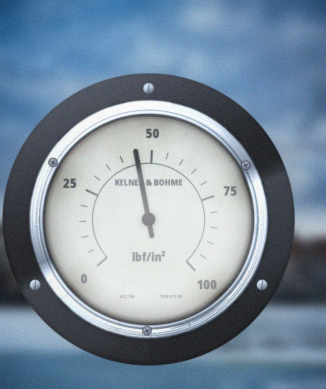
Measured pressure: 45
